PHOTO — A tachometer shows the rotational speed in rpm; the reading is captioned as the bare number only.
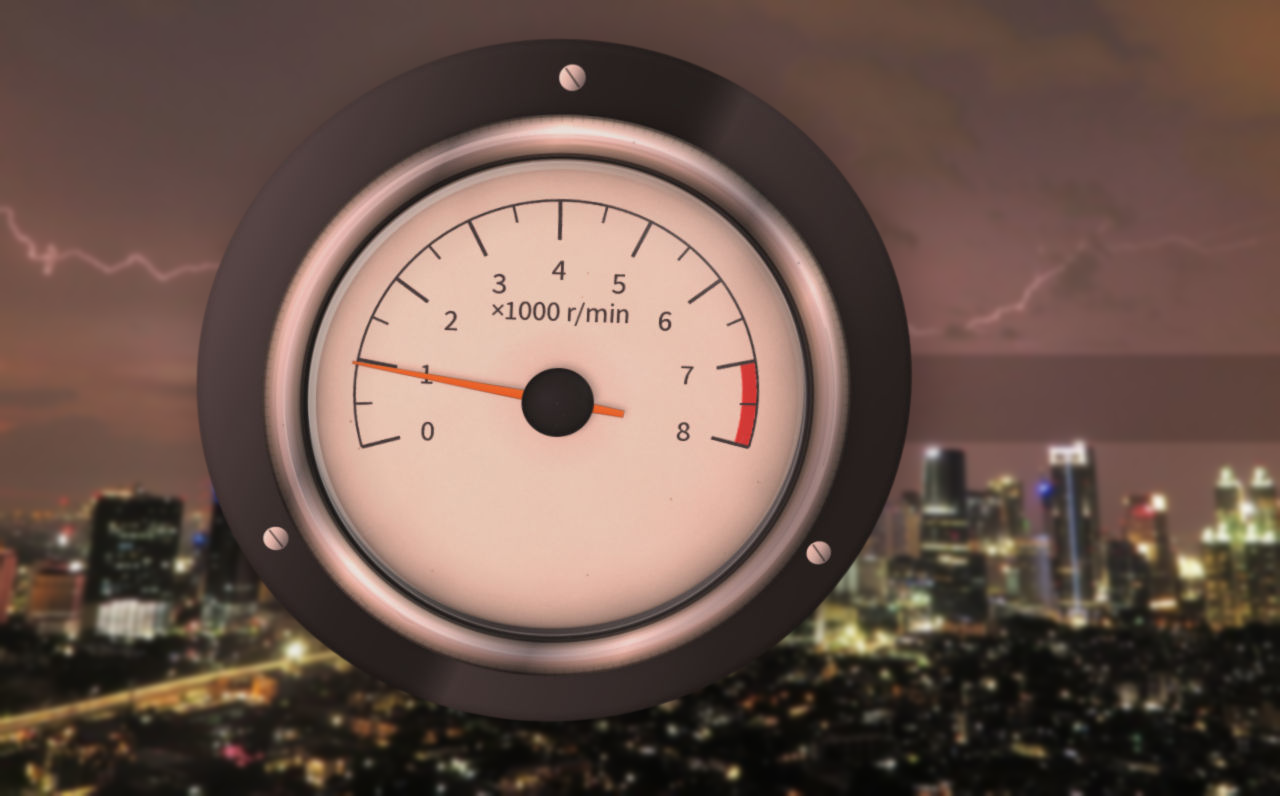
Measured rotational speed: 1000
